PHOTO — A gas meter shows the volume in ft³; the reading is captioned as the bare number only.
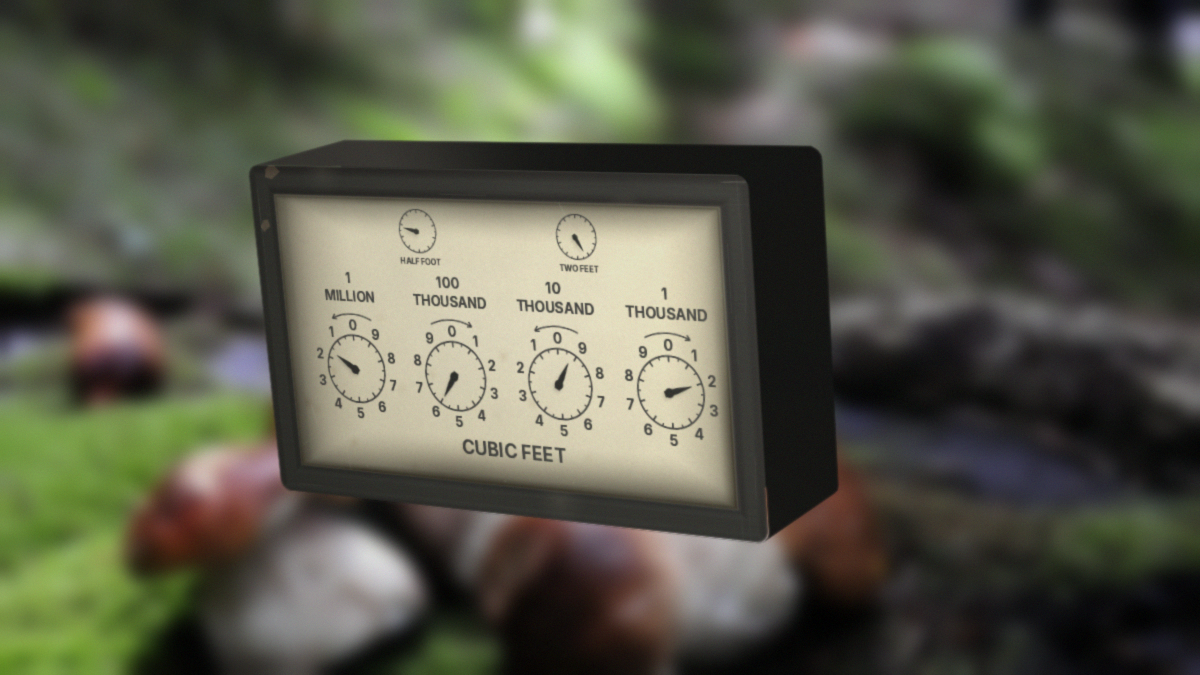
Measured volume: 159200
